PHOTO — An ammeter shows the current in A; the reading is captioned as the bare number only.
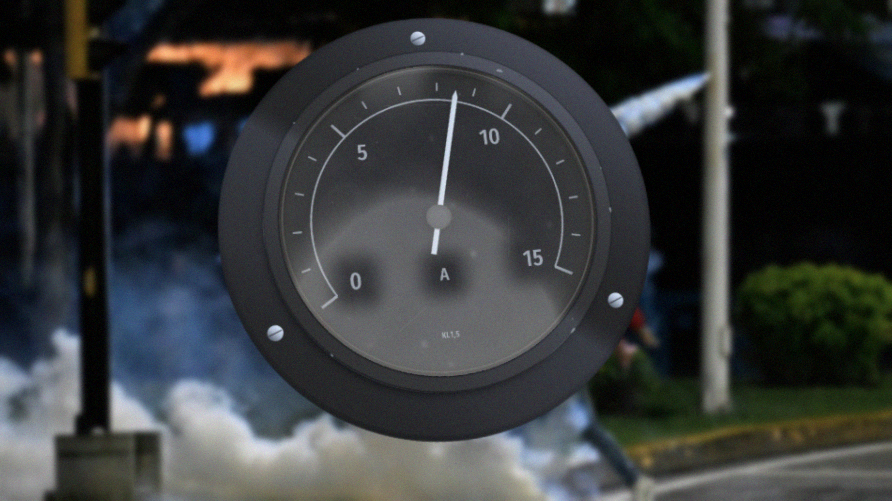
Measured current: 8.5
